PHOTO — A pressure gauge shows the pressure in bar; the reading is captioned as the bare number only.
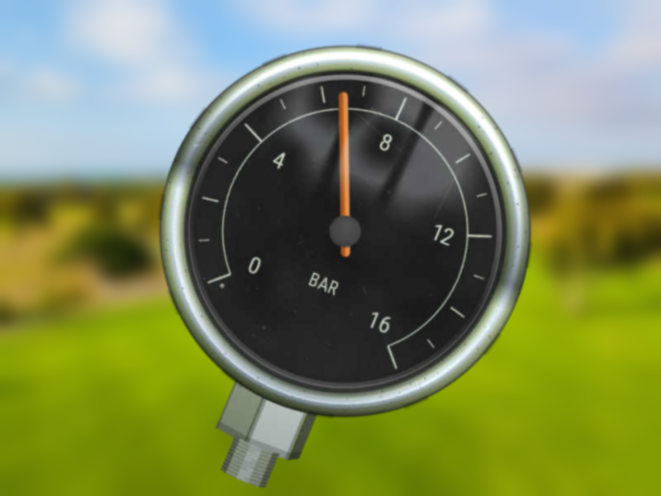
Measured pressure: 6.5
